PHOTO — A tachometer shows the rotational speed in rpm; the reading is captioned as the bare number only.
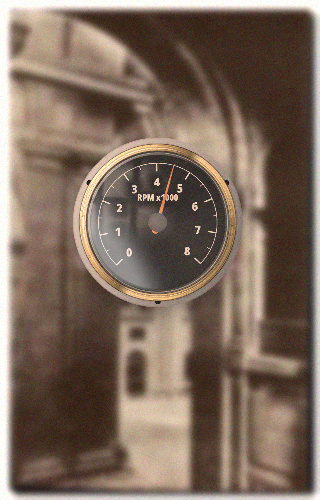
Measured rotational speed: 4500
